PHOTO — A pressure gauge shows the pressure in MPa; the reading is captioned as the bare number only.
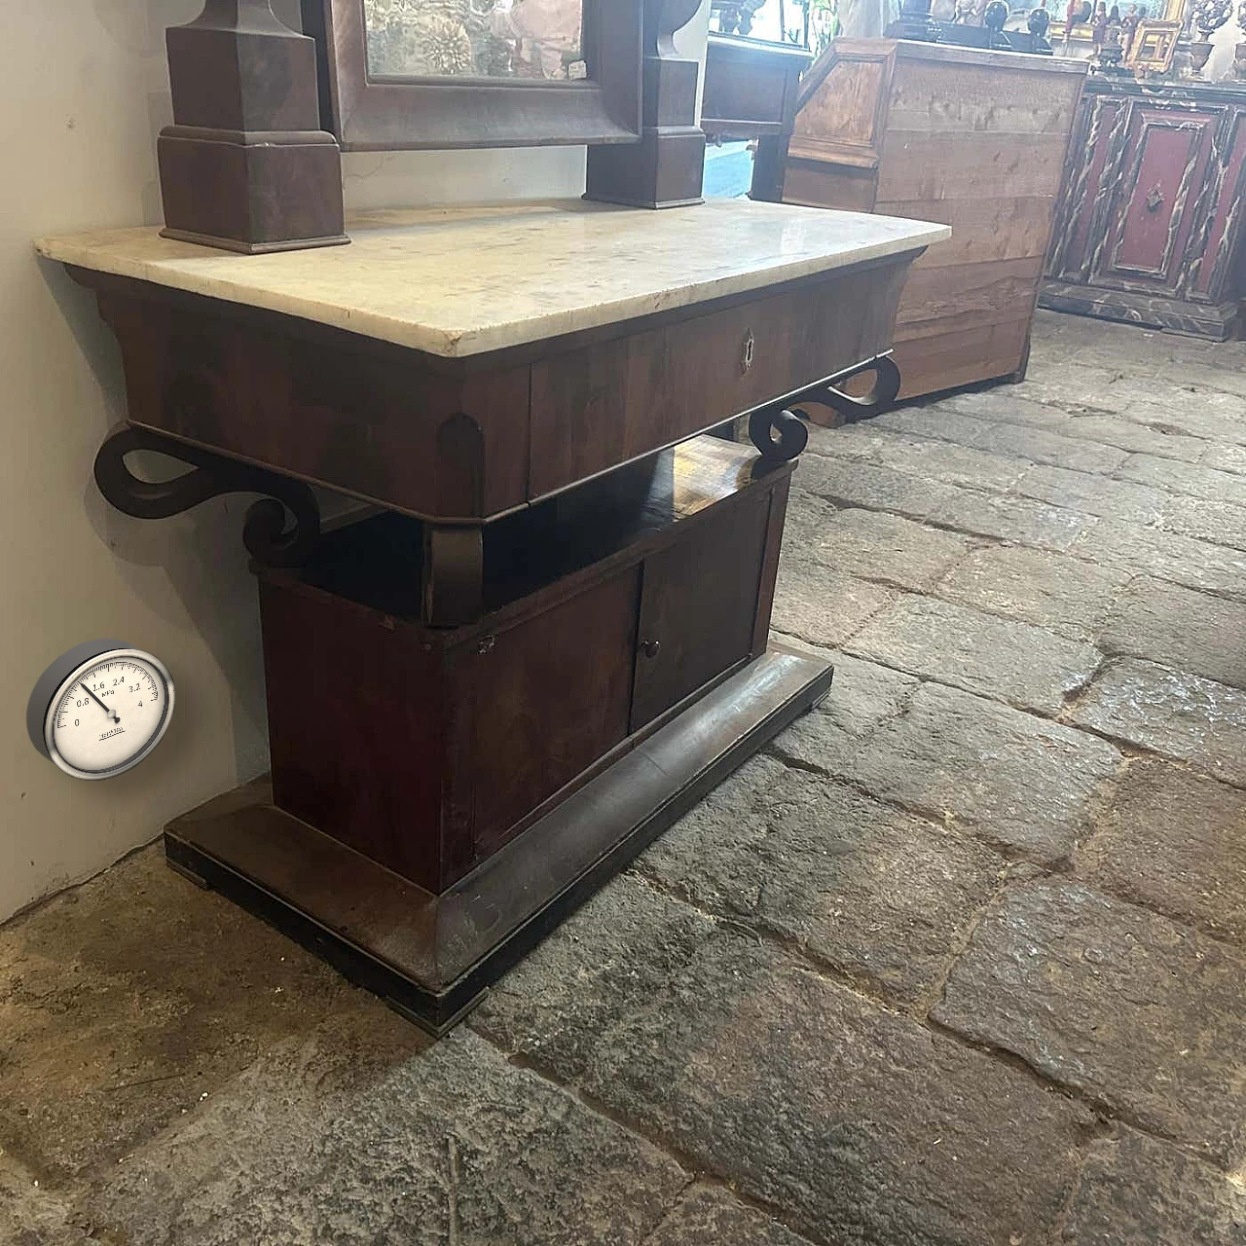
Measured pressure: 1.2
